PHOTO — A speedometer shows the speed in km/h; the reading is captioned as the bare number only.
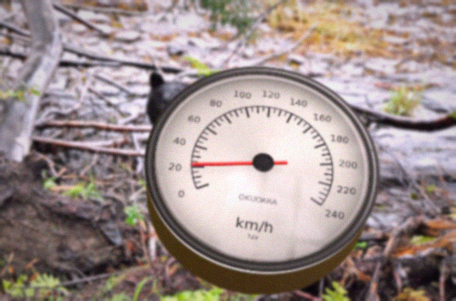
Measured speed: 20
